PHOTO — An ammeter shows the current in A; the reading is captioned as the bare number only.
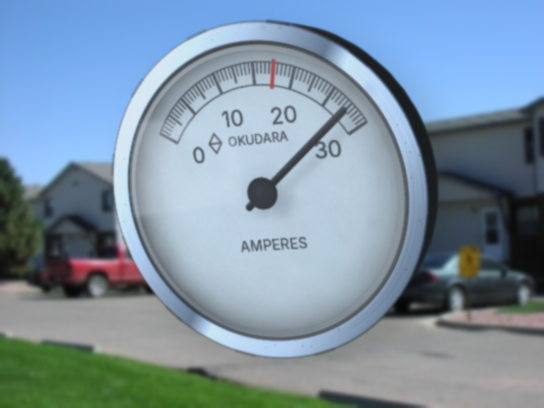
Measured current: 27.5
